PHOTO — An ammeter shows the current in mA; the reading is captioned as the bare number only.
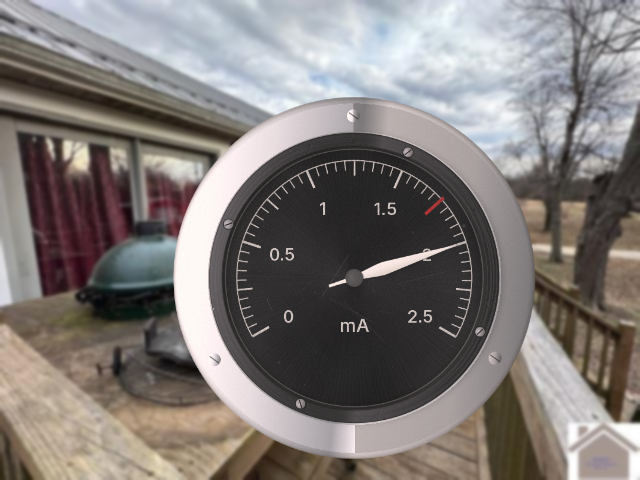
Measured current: 2
